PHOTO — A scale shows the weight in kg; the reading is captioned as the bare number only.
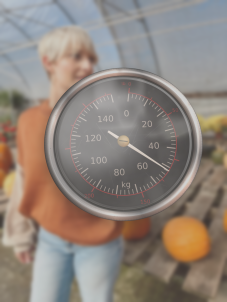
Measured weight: 52
